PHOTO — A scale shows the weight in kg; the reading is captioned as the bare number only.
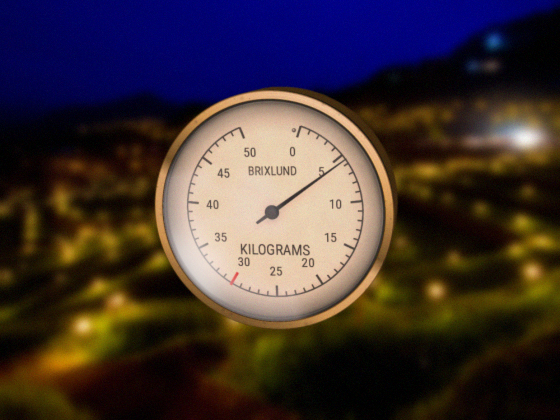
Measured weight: 5.5
